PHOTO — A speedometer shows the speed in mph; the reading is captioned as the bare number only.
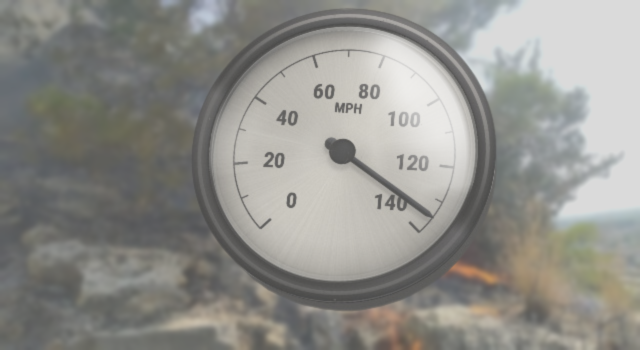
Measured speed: 135
